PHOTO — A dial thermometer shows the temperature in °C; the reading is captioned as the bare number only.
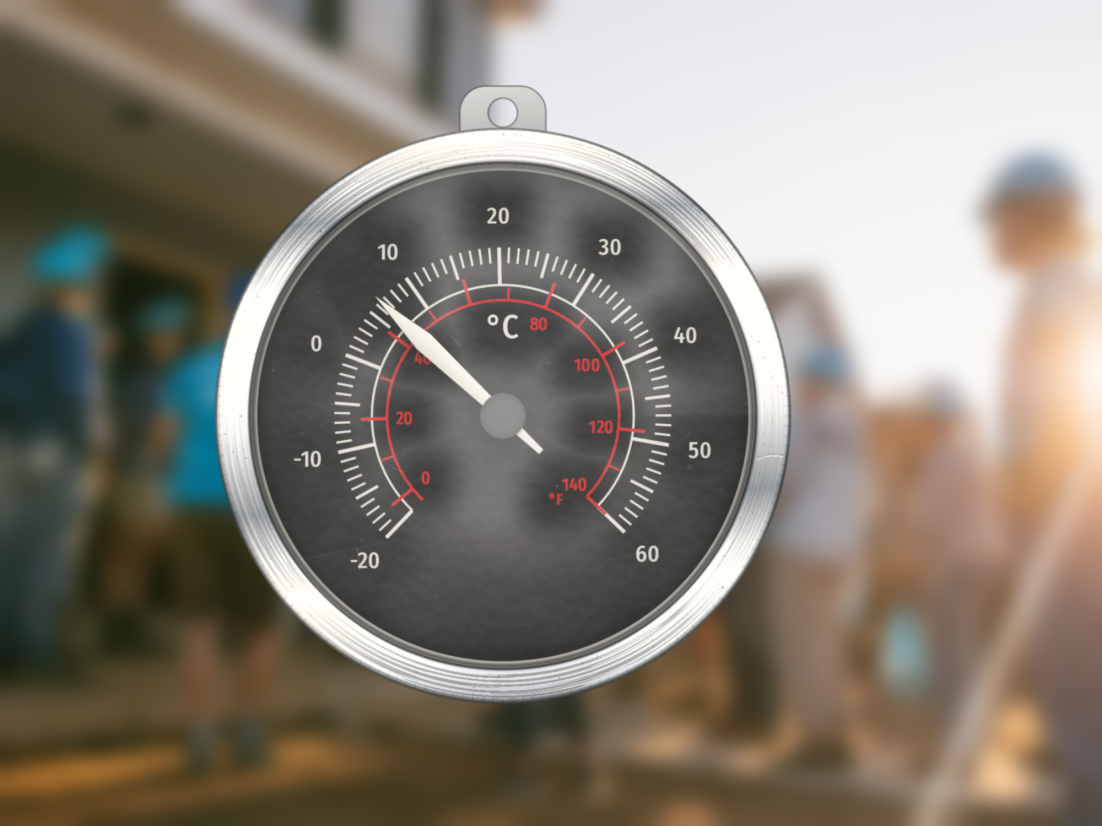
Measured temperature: 6.5
